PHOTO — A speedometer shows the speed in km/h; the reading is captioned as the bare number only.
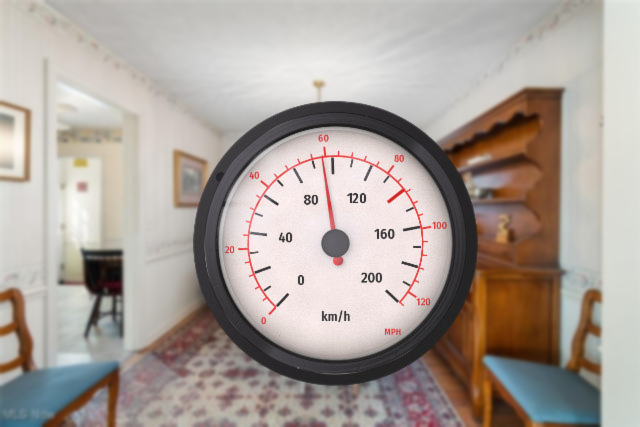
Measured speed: 95
